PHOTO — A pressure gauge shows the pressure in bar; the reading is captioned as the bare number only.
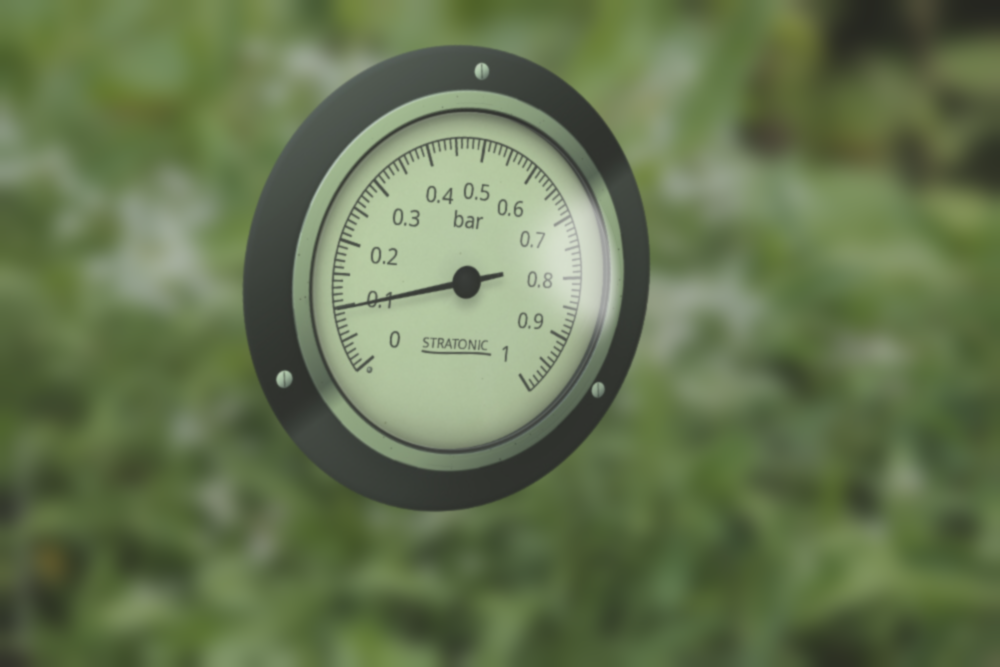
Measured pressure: 0.1
